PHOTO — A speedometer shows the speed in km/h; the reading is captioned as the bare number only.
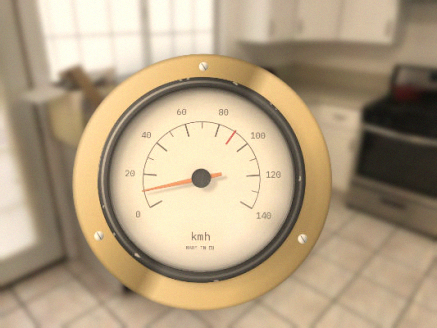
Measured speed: 10
